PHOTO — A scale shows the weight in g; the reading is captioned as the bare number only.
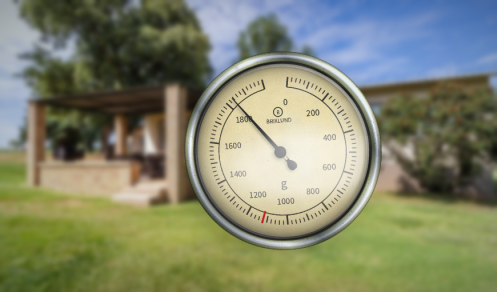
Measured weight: 1840
